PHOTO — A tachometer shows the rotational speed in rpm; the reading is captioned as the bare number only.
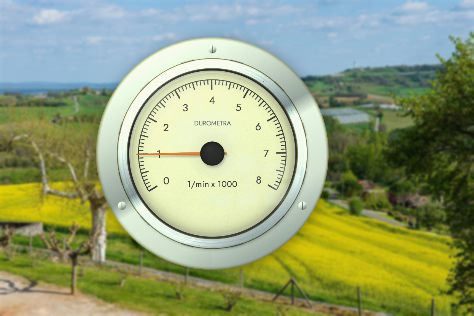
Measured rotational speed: 1000
